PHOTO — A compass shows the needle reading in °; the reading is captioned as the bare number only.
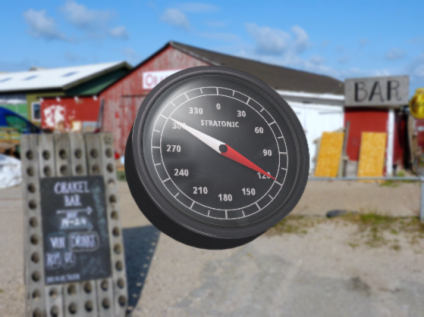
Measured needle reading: 120
